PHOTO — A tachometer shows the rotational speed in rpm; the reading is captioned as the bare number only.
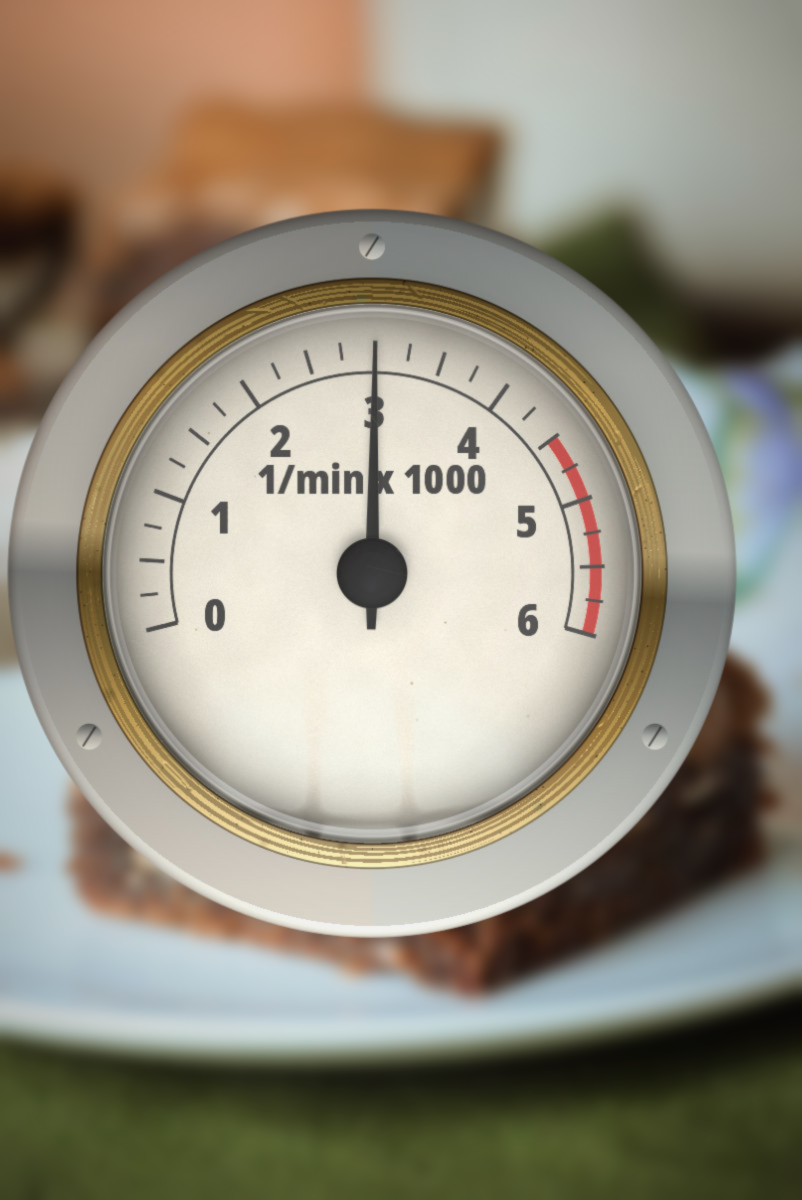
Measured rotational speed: 3000
